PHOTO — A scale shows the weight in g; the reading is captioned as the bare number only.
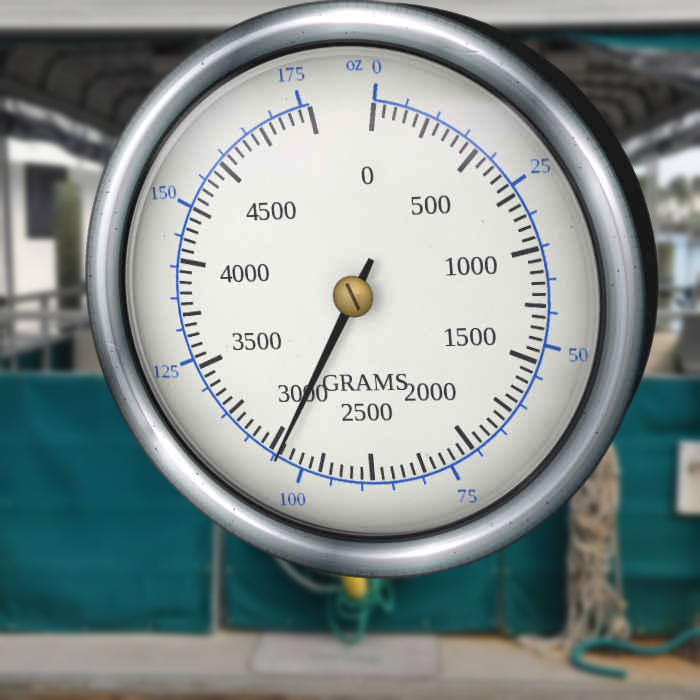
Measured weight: 2950
